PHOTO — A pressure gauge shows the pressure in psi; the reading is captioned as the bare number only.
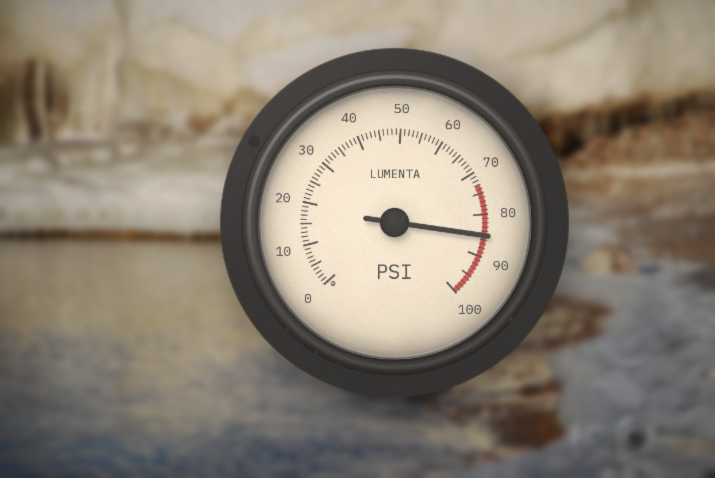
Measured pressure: 85
